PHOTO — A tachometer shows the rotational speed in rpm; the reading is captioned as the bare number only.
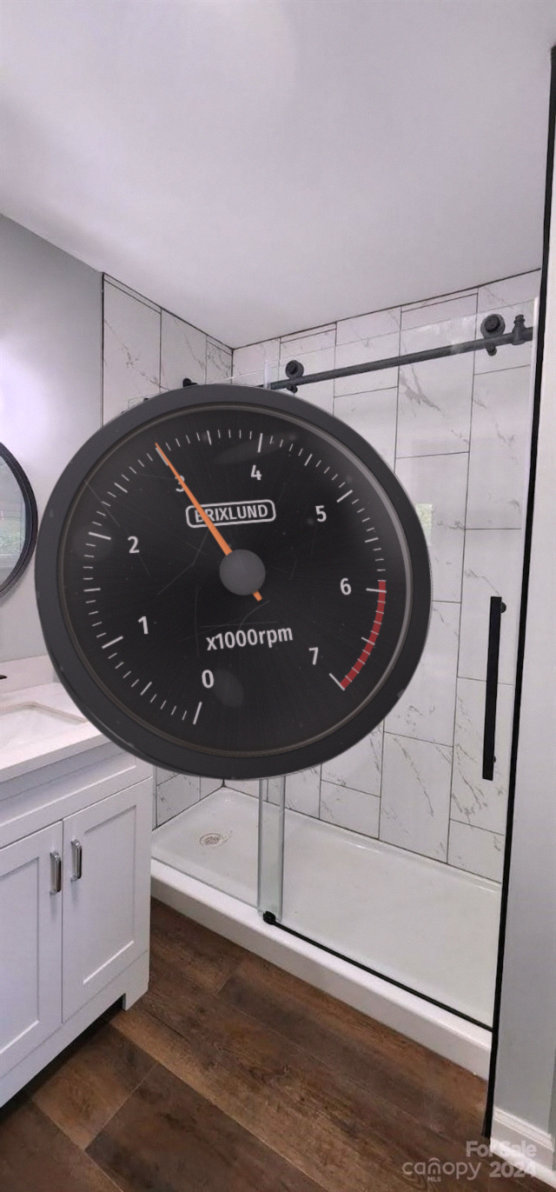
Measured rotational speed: 3000
